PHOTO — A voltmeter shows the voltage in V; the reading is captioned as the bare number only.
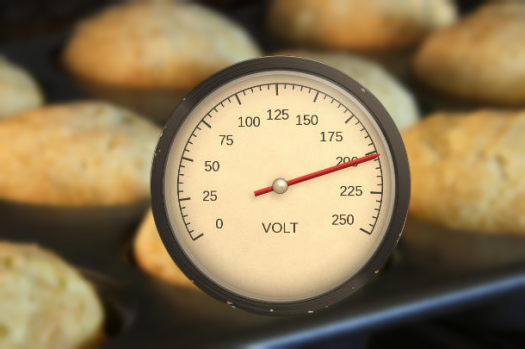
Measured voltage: 202.5
